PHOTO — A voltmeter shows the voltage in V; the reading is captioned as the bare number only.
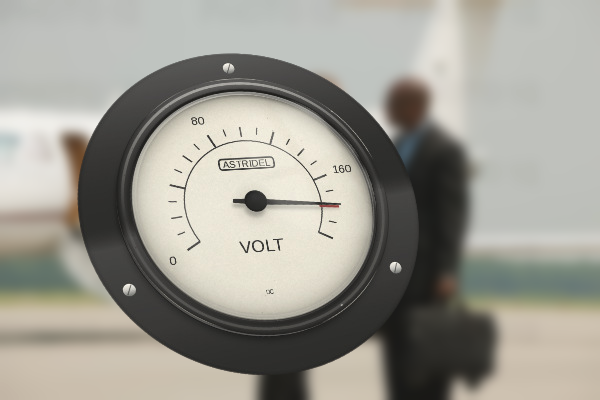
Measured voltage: 180
